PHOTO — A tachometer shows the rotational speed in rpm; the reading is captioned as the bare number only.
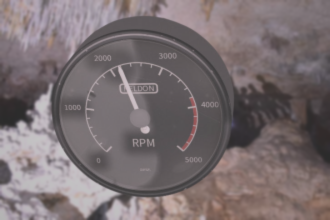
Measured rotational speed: 2200
